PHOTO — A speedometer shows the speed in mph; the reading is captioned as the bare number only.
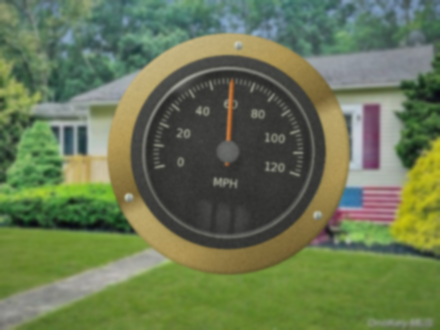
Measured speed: 60
